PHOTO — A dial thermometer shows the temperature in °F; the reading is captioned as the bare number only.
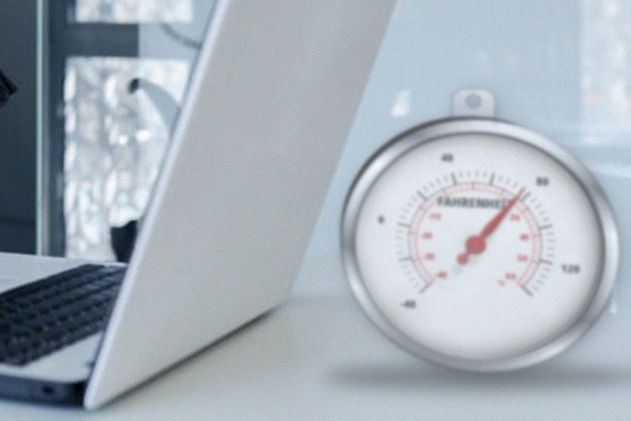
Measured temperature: 76
